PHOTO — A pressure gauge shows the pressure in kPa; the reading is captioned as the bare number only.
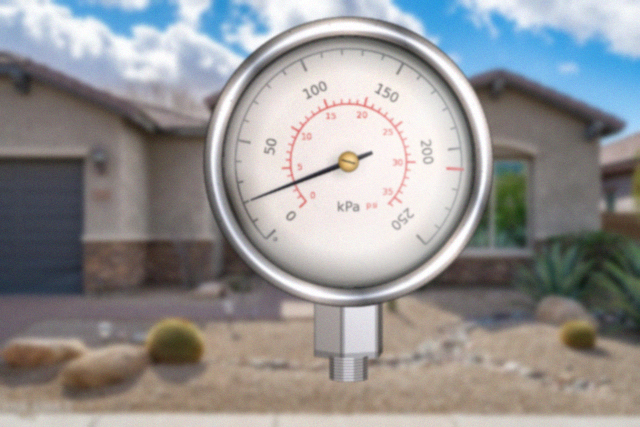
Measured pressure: 20
